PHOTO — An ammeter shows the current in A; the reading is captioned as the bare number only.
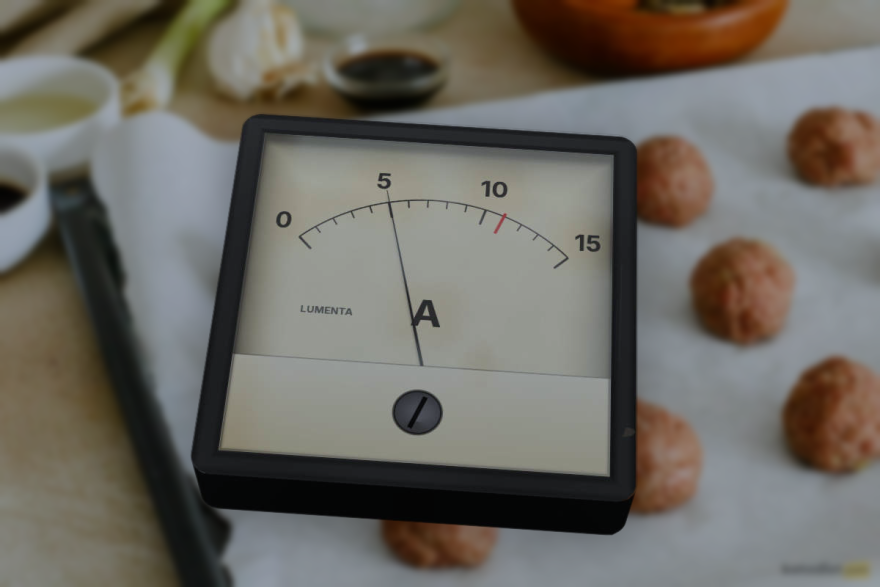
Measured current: 5
